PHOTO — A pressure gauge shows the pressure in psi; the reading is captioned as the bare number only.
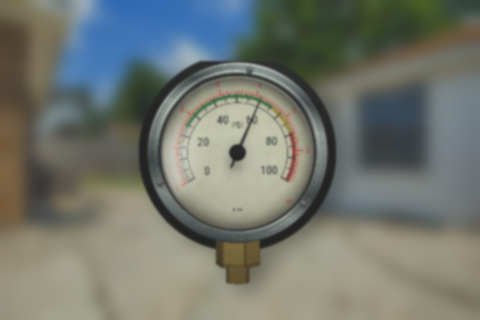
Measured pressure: 60
